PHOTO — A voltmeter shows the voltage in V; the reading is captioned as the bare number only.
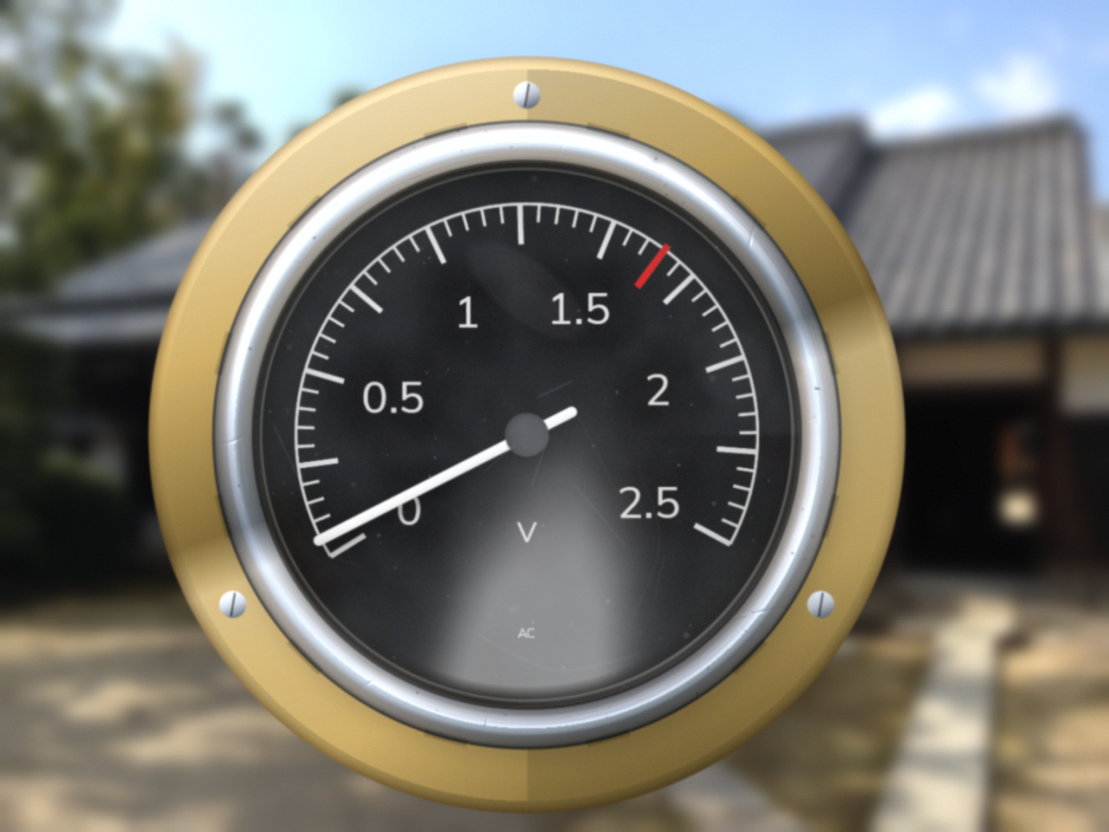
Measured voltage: 0.05
